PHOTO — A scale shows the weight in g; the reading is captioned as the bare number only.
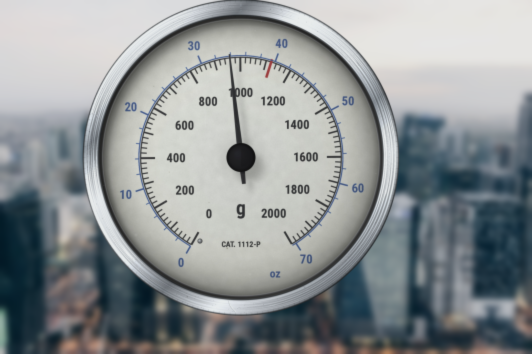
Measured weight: 960
